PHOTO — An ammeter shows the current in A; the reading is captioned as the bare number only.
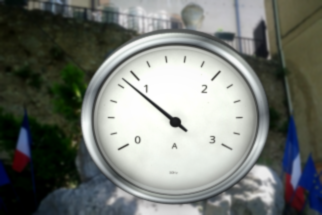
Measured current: 0.9
